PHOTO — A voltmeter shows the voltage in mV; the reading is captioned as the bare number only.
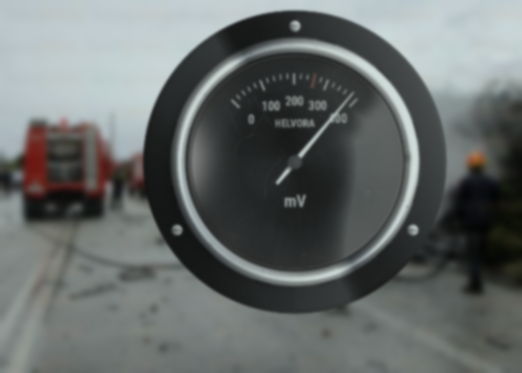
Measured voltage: 380
